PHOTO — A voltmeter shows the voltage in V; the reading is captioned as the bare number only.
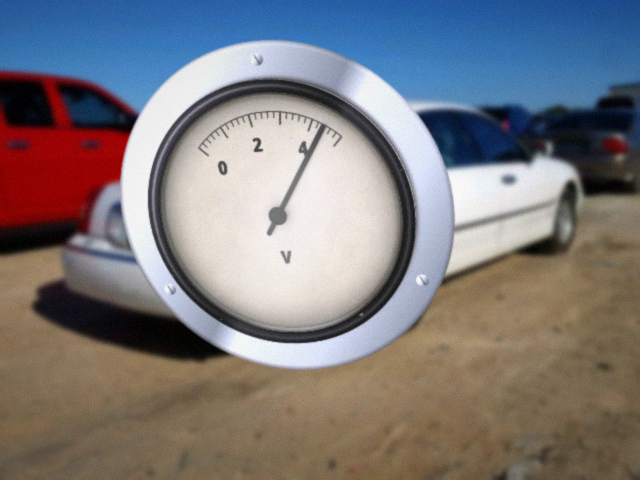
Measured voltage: 4.4
